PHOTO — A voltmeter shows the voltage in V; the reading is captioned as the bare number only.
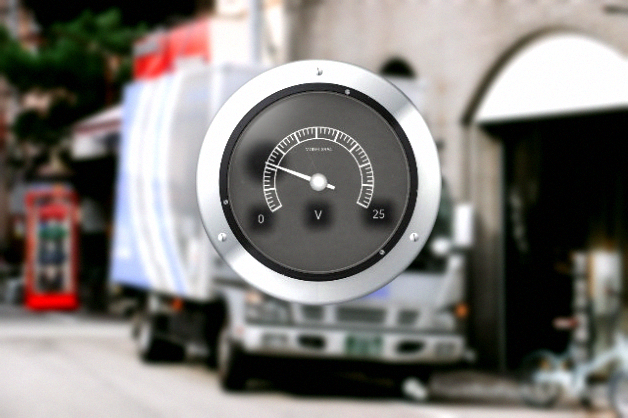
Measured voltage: 5.5
